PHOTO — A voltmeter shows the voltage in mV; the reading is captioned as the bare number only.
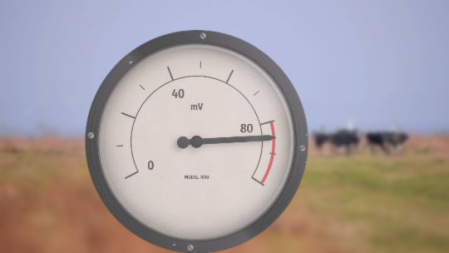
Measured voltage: 85
